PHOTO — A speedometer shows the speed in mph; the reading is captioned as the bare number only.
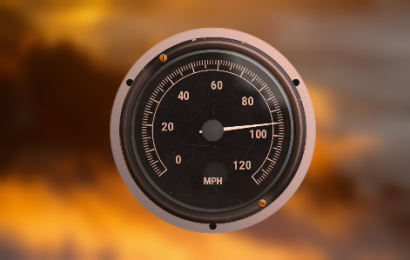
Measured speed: 95
